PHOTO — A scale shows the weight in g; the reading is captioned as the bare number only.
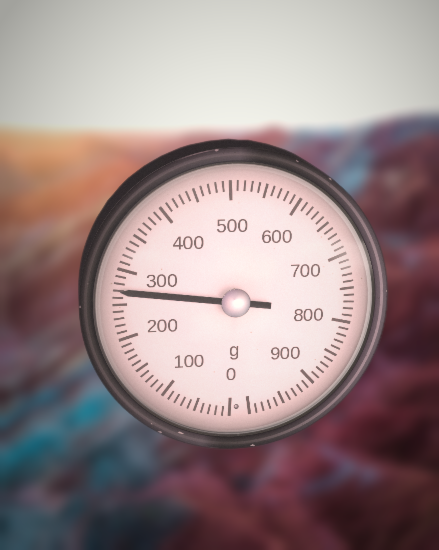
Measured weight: 270
